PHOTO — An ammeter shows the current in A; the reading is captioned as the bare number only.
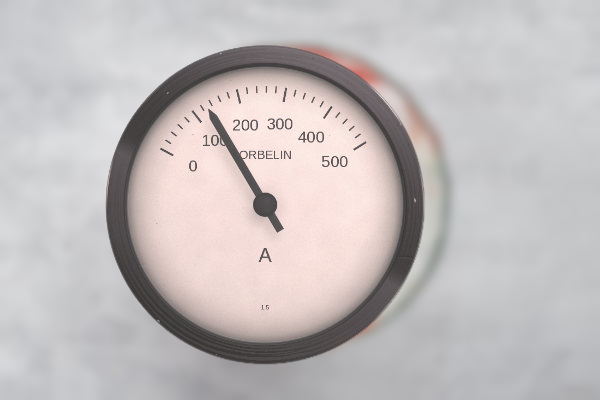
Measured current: 130
